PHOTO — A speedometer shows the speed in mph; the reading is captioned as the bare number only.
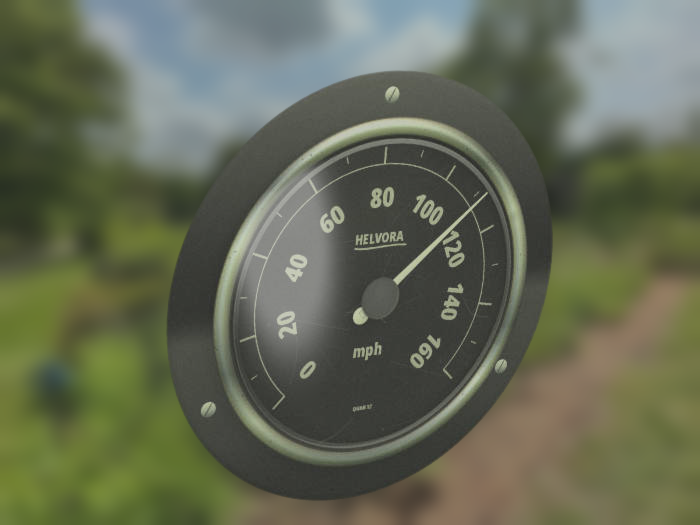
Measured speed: 110
